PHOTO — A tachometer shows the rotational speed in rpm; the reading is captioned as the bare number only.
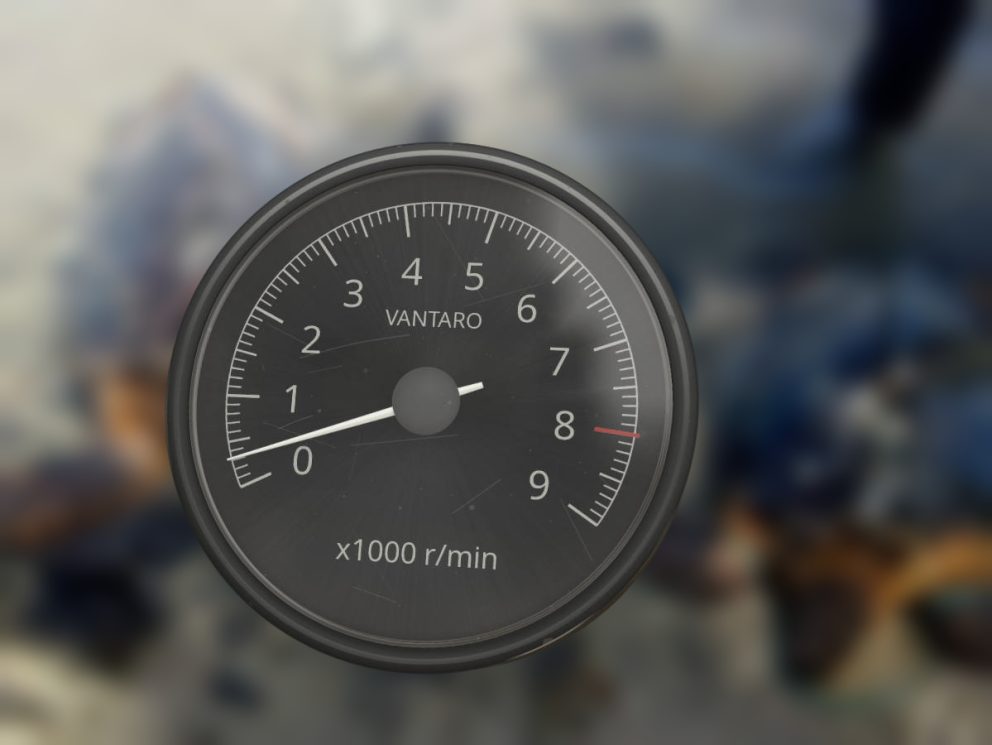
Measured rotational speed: 300
